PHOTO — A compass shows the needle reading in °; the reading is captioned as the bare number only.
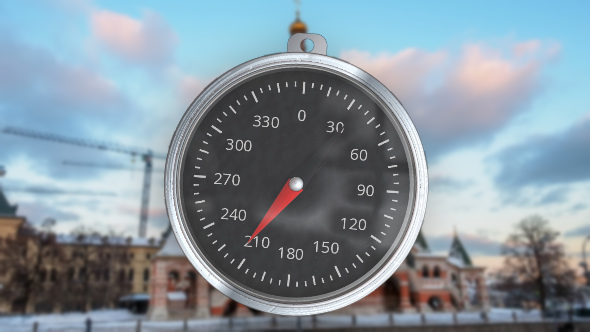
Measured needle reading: 215
